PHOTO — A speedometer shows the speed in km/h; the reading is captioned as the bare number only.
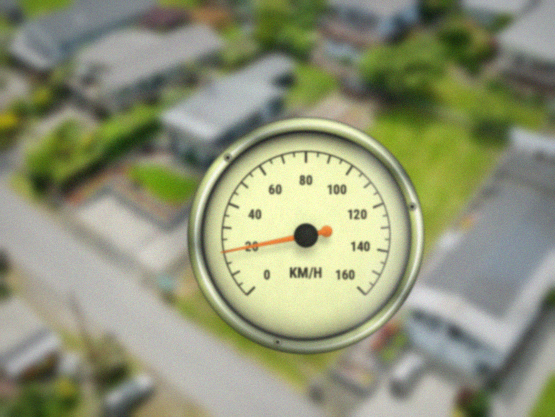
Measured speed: 20
